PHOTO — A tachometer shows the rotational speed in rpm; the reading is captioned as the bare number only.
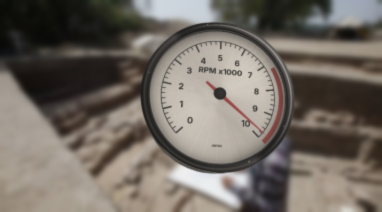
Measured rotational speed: 9800
